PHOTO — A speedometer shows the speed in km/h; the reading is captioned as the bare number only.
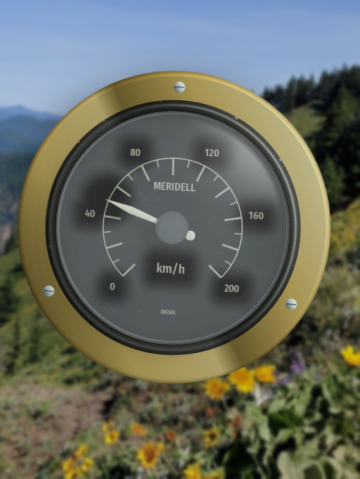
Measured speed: 50
